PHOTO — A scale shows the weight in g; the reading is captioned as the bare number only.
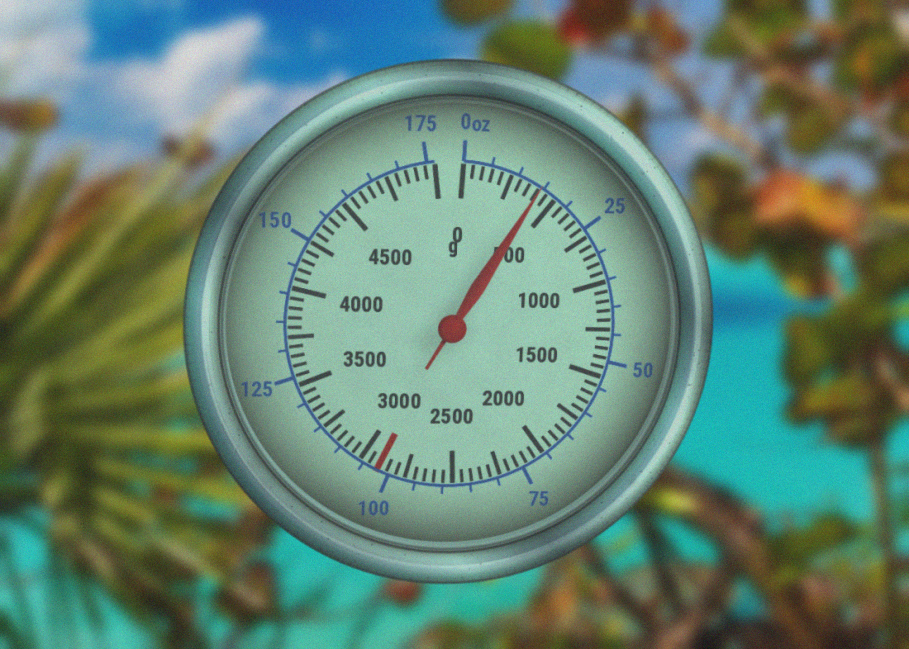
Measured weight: 400
